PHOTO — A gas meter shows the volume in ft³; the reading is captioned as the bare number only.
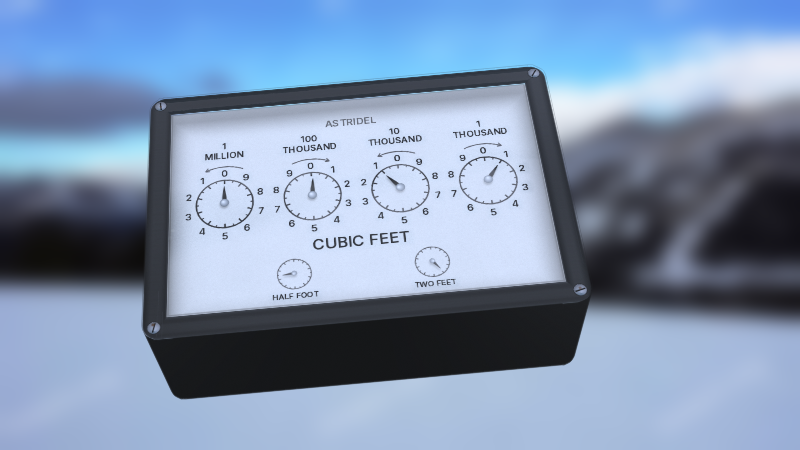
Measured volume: 1100
